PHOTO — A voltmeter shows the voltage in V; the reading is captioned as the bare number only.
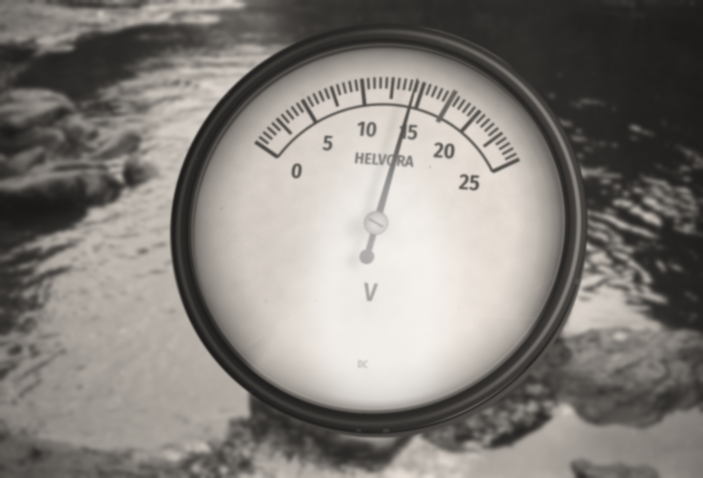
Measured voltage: 14.5
